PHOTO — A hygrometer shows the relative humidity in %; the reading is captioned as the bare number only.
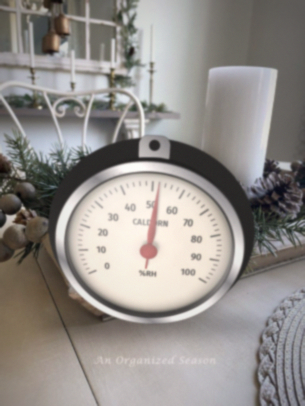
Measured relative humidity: 52
